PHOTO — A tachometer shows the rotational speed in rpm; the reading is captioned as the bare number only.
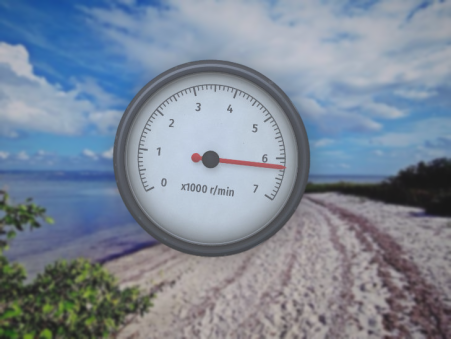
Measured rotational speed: 6200
